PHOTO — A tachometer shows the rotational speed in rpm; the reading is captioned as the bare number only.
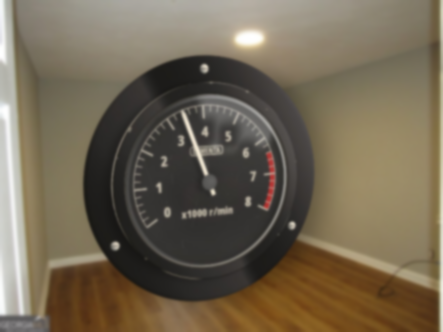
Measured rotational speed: 3400
